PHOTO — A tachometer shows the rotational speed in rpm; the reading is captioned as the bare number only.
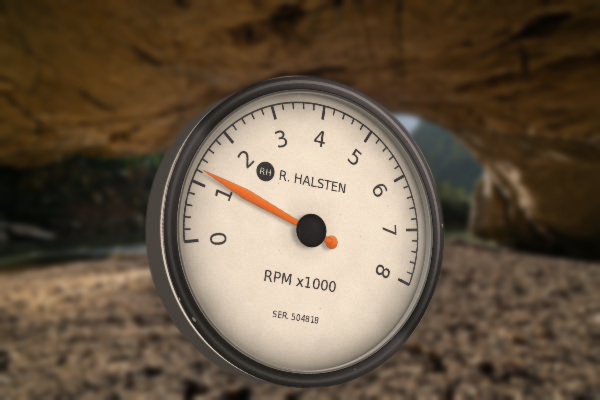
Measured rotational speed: 1200
